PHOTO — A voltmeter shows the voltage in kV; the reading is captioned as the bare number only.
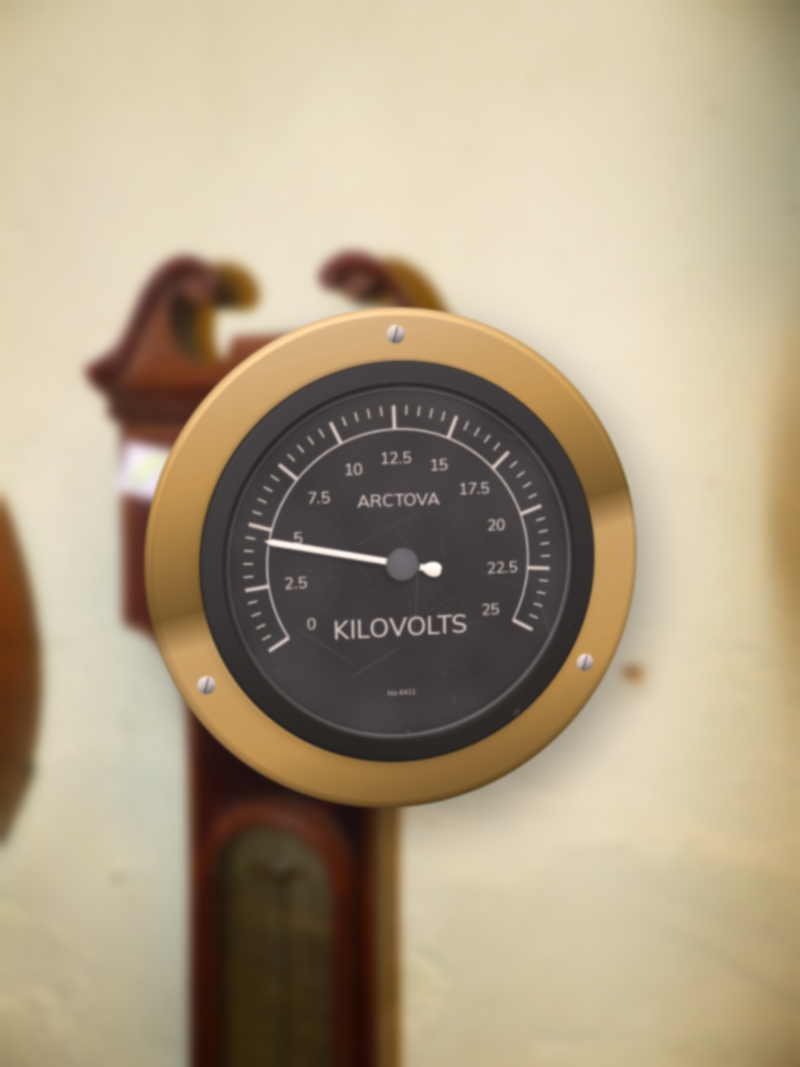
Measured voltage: 4.5
